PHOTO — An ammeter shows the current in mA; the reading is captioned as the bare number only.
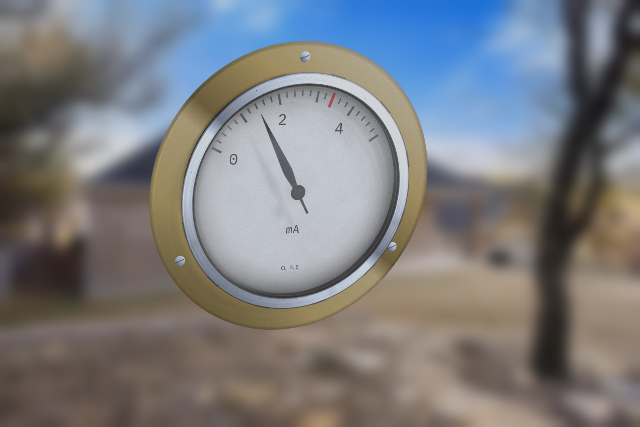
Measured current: 1.4
